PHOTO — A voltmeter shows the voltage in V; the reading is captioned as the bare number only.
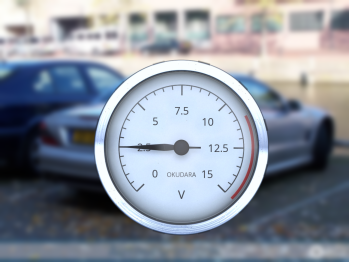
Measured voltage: 2.5
